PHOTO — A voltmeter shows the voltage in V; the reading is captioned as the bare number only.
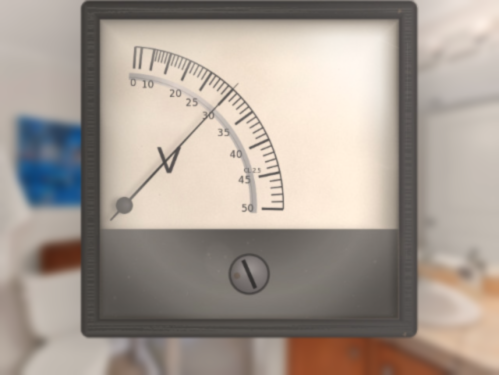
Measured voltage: 30
